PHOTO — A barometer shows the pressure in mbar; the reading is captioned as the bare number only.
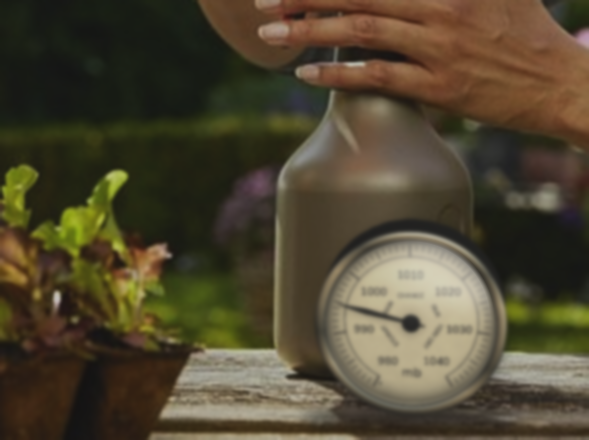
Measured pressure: 995
